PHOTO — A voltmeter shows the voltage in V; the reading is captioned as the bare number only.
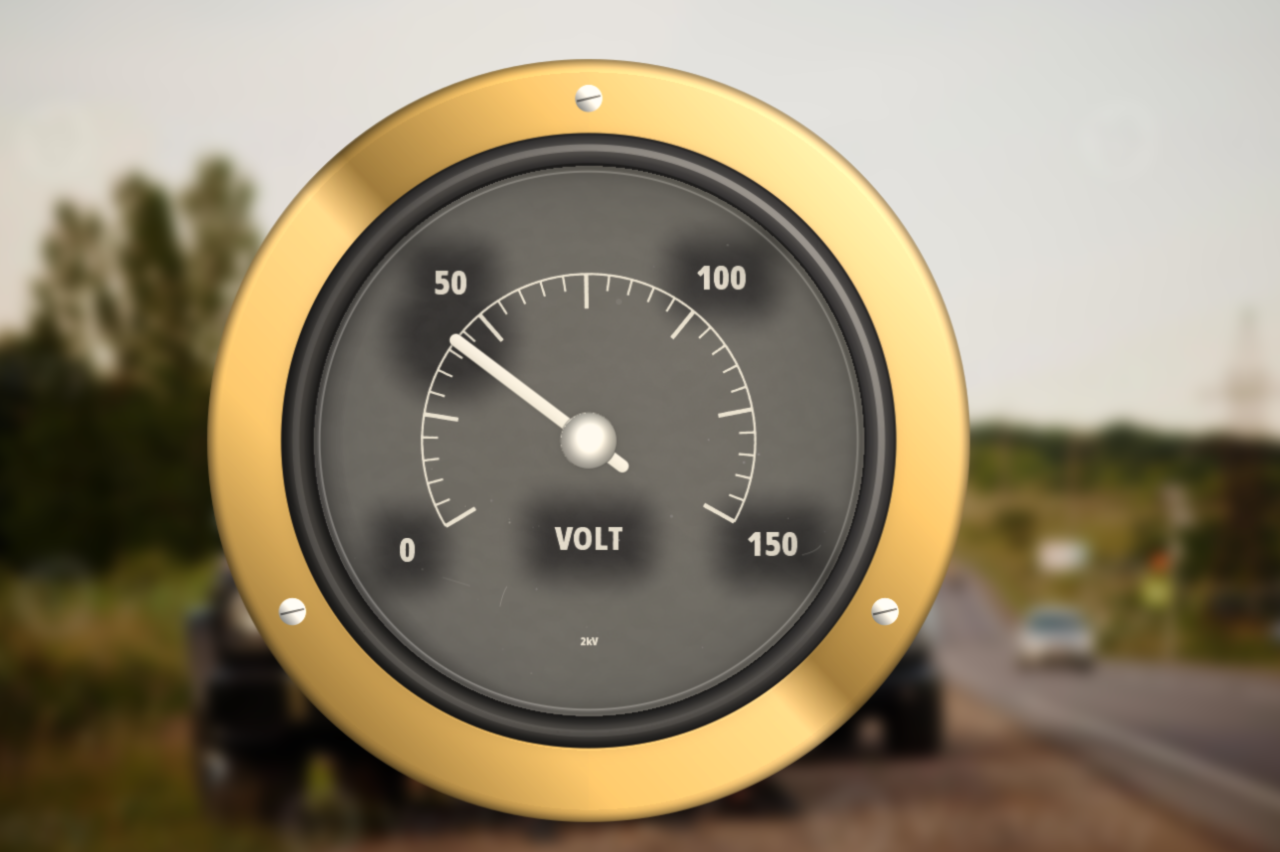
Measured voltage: 42.5
